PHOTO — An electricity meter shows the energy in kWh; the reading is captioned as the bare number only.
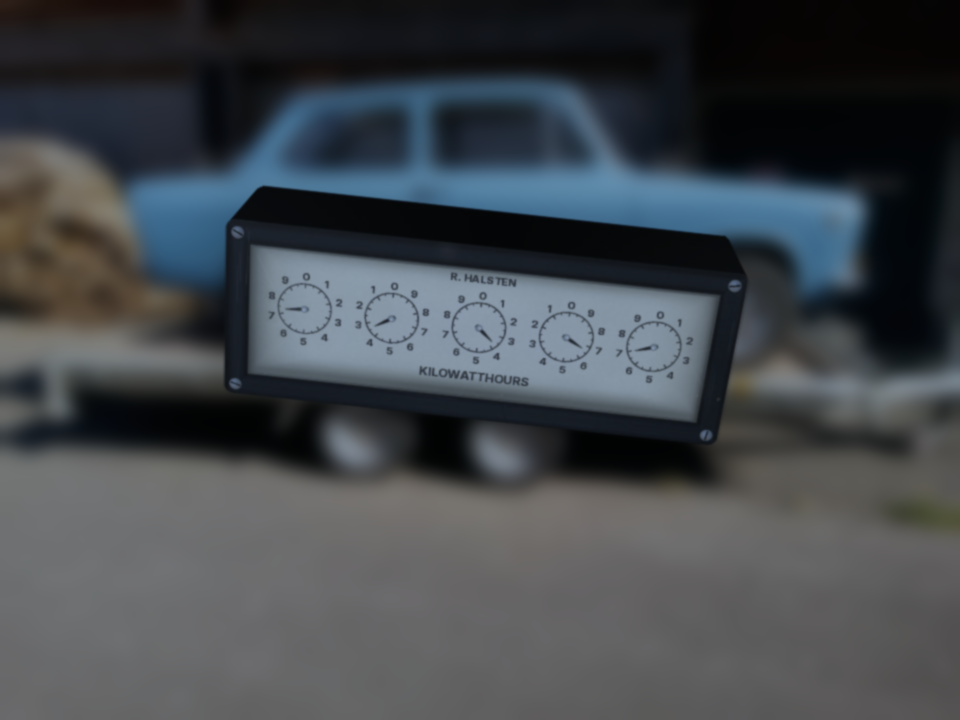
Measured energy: 73367
